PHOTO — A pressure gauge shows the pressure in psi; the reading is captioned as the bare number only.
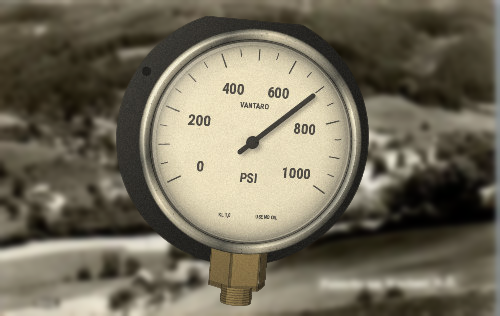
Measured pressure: 700
